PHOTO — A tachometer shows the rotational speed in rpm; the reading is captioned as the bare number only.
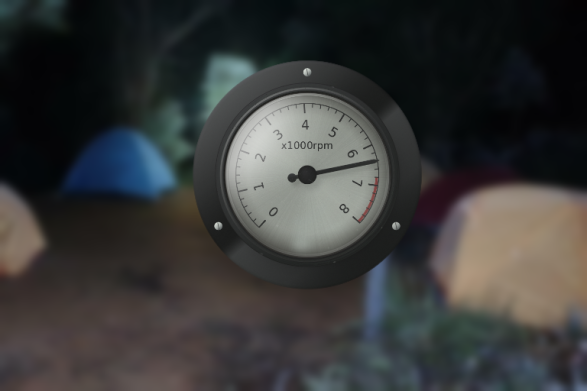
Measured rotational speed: 6400
